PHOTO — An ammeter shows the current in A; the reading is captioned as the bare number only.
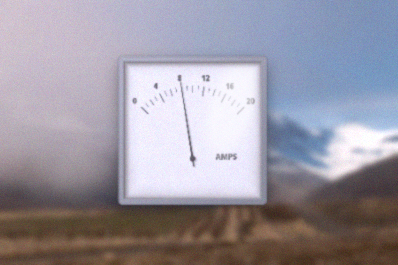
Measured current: 8
